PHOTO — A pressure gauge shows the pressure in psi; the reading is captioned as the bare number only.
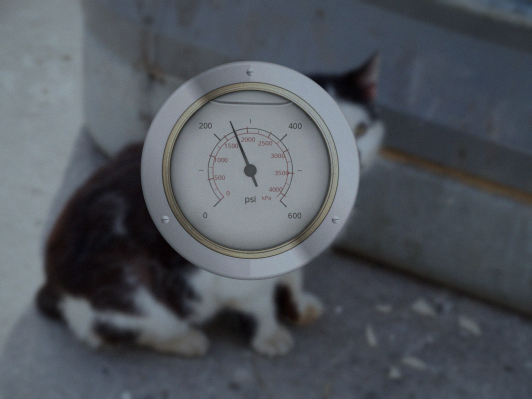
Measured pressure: 250
